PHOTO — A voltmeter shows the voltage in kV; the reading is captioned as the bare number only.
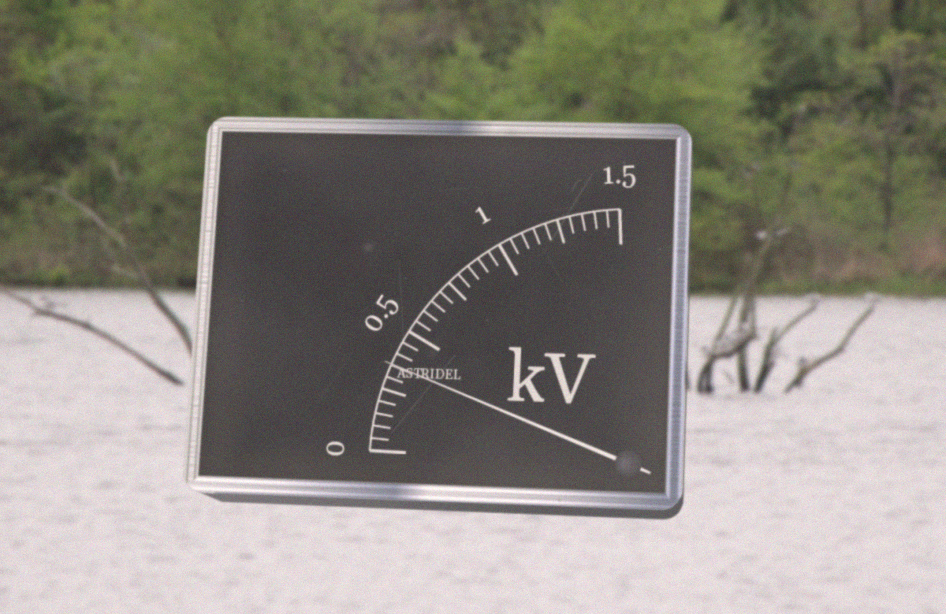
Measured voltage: 0.35
